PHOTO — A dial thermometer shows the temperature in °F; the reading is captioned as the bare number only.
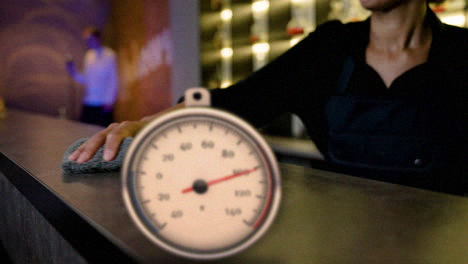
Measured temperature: 100
